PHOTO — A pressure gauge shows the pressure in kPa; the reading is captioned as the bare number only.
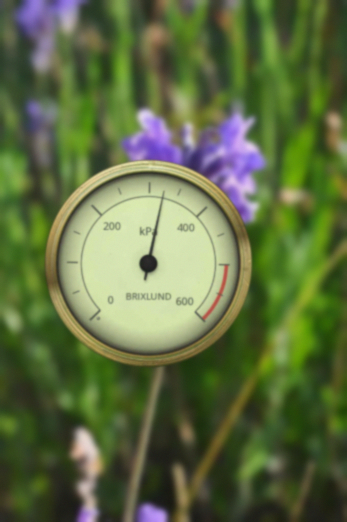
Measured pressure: 325
